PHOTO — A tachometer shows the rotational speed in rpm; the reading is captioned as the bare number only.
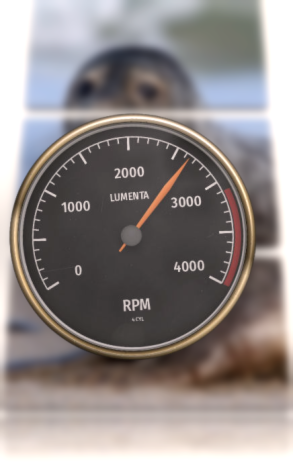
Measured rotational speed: 2650
